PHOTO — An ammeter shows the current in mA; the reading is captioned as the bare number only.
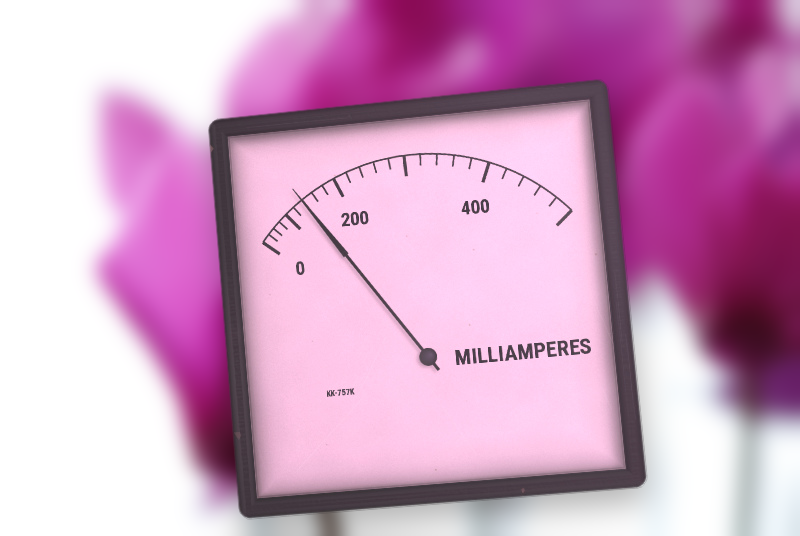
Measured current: 140
